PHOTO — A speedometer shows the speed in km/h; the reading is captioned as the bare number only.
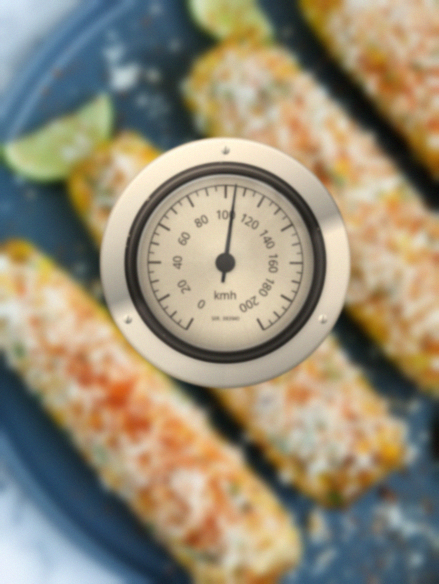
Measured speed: 105
